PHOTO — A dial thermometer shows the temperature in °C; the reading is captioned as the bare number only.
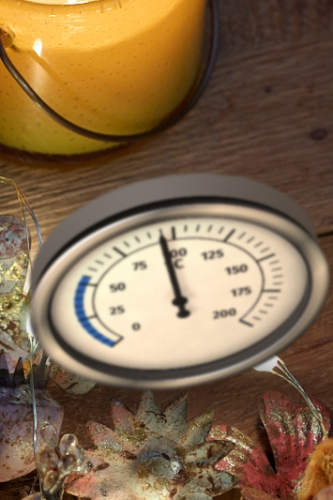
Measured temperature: 95
